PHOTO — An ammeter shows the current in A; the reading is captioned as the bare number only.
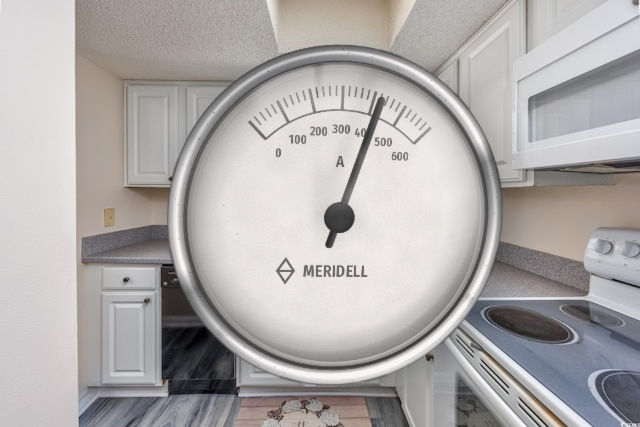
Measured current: 420
